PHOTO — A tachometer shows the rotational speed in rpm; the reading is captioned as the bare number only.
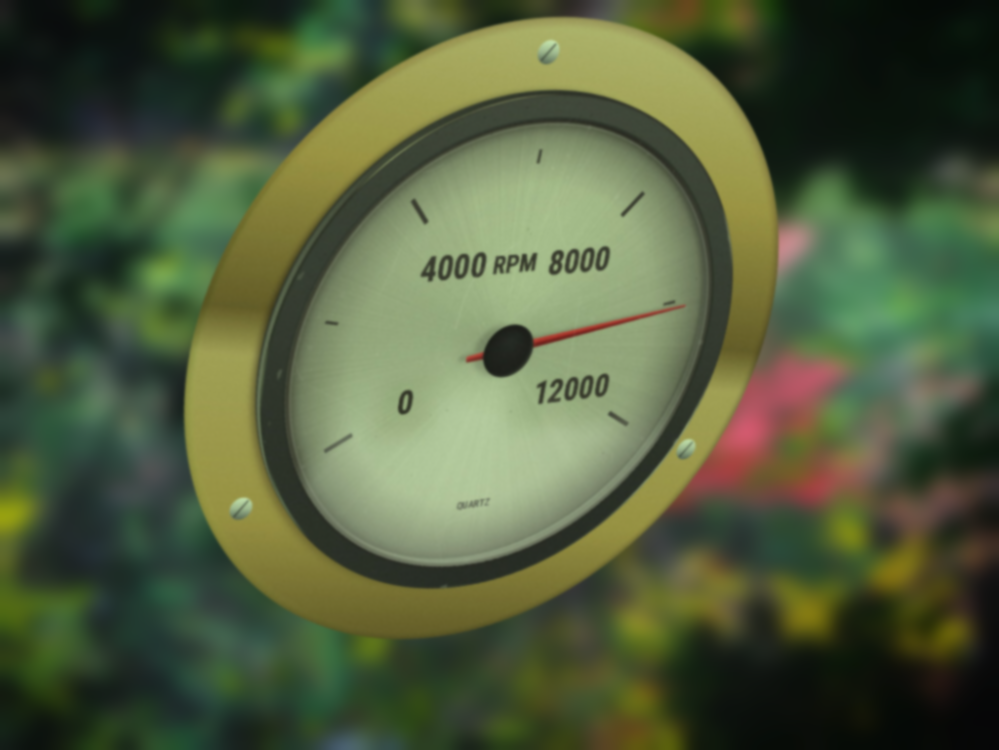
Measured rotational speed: 10000
